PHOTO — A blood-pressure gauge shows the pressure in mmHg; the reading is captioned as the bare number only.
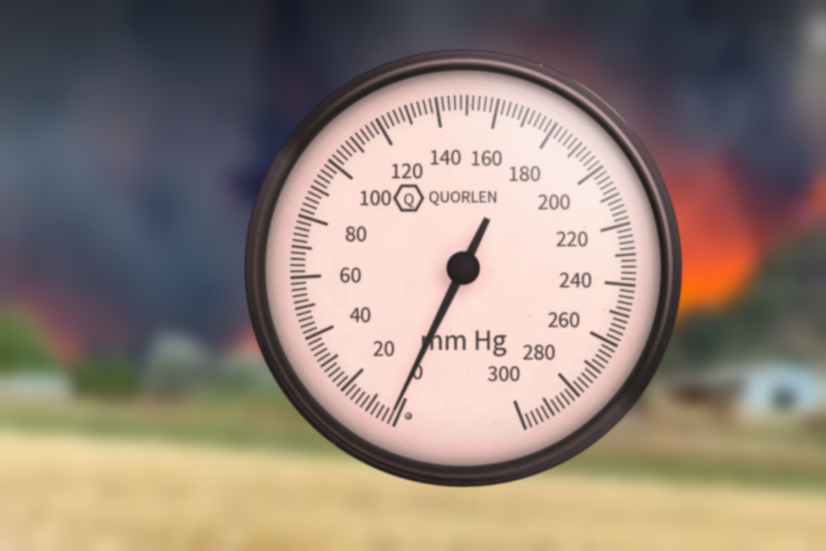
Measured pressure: 2
